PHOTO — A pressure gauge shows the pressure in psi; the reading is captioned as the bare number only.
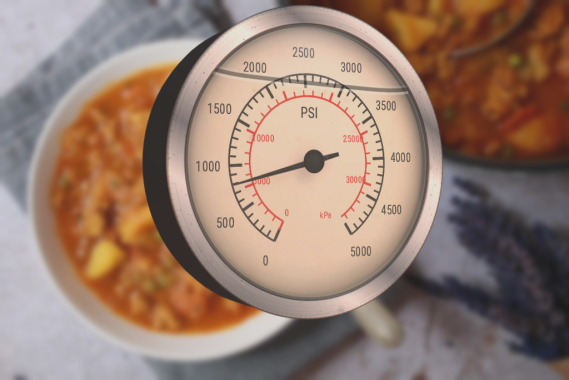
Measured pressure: 800
